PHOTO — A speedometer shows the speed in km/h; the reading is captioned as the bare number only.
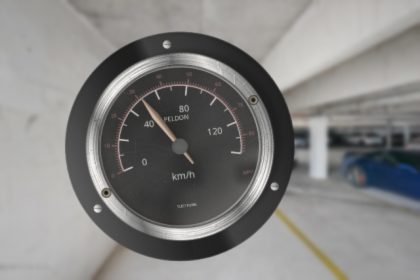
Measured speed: 50
